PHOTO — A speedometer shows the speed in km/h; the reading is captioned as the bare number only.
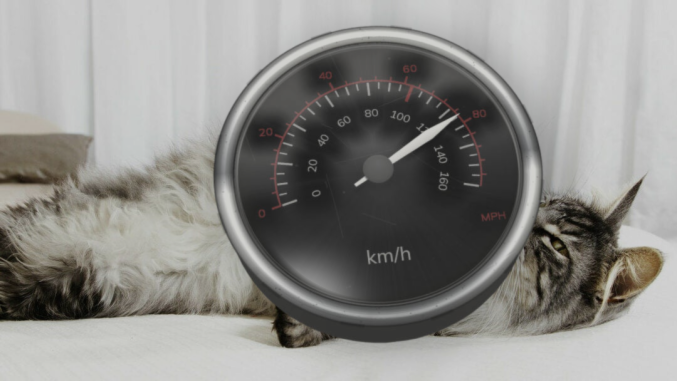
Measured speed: 125
